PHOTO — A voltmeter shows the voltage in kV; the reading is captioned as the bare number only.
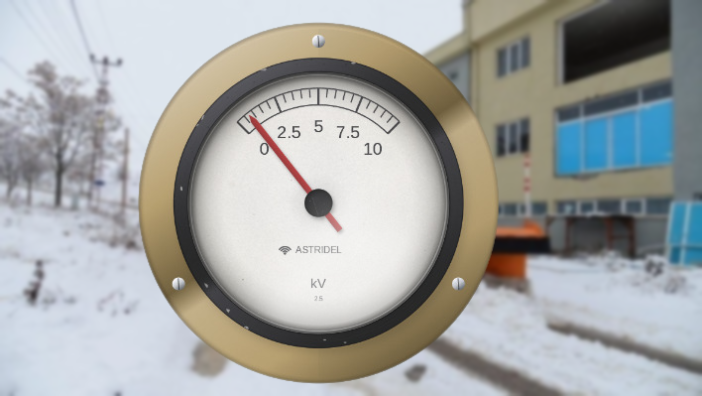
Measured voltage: 0.75
